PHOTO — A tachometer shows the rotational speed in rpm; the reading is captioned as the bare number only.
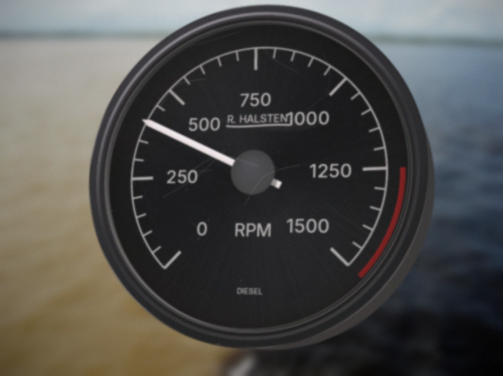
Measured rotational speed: 400
